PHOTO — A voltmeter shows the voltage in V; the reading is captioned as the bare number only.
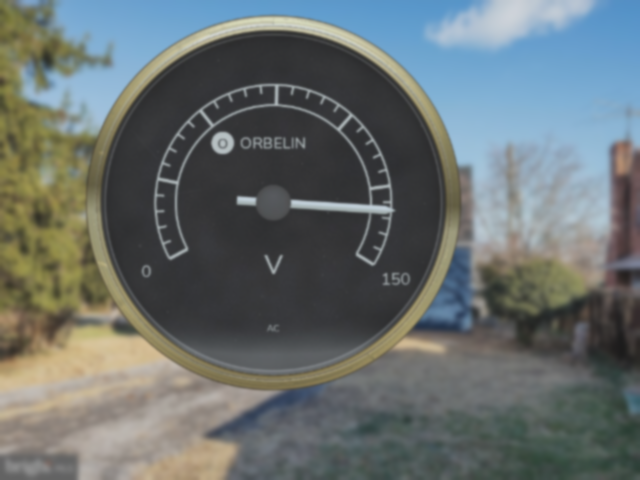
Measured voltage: 132.5
